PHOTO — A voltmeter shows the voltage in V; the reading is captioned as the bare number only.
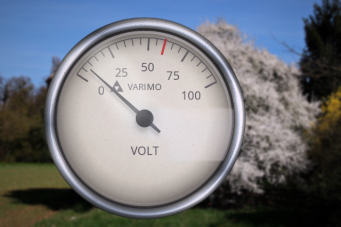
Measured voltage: 7.5
